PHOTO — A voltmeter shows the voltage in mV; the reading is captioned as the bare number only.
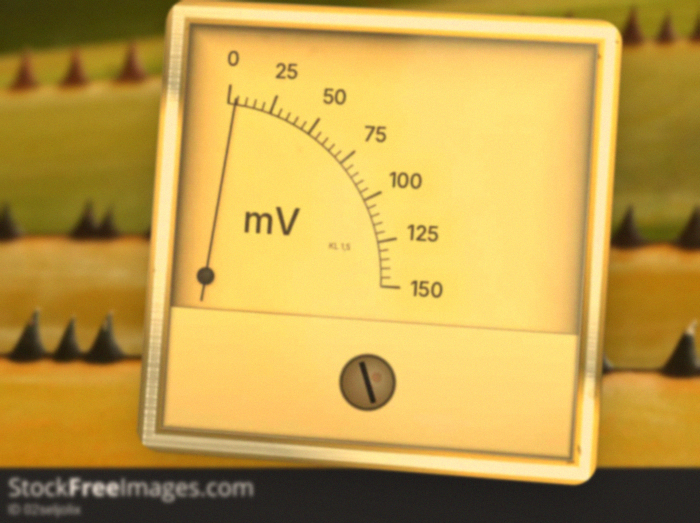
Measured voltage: 5
